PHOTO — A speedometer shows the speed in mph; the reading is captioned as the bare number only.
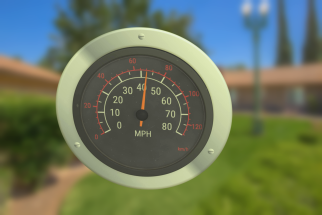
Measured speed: 42.5
